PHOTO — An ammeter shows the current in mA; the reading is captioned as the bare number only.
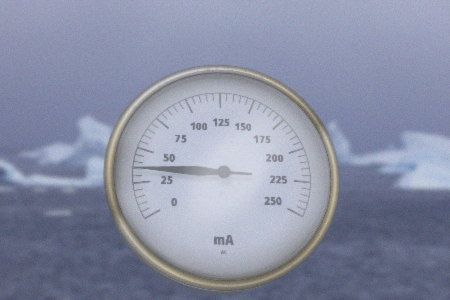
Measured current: 35
